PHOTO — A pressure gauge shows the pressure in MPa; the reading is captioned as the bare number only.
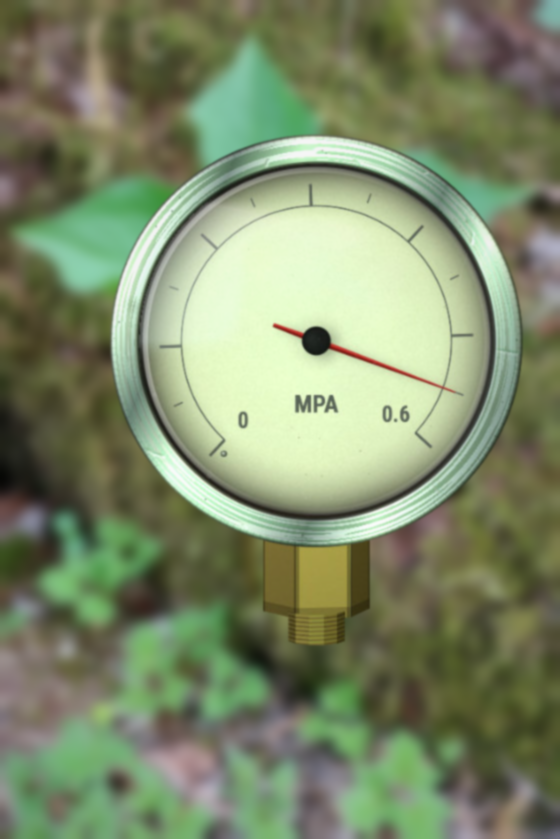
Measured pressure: 0.55
